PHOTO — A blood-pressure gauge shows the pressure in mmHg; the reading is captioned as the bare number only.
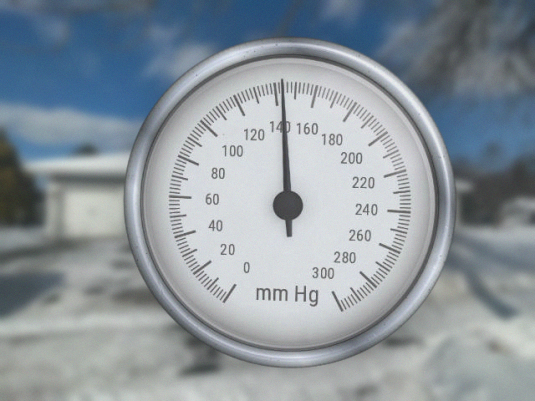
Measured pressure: 144
